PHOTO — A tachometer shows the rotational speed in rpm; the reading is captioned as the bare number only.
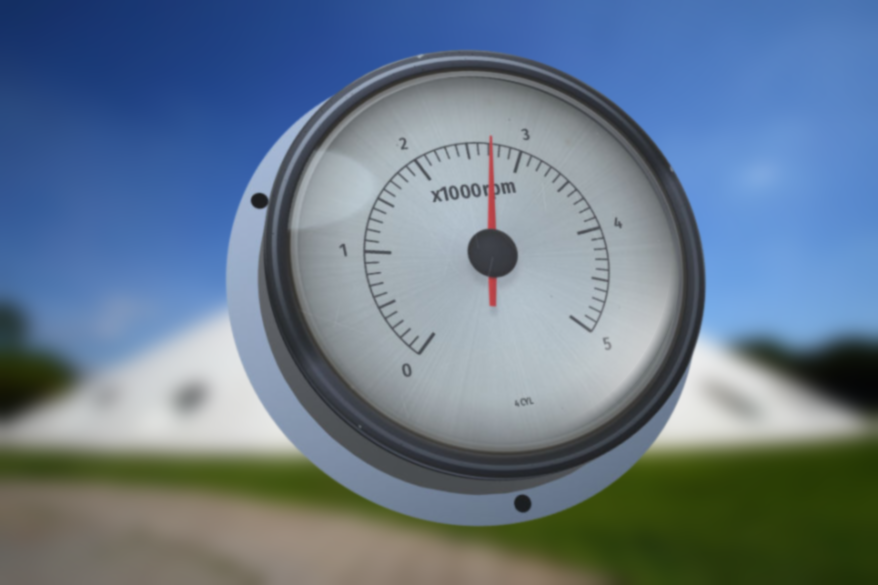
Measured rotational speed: 2700
